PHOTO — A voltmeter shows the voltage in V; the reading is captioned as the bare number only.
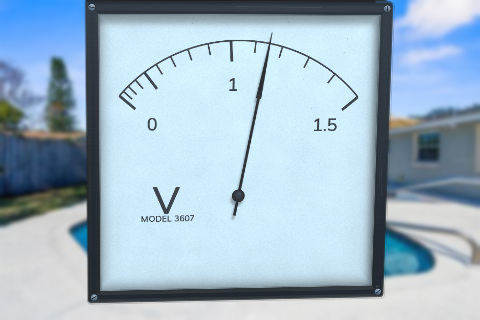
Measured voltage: 1.15
